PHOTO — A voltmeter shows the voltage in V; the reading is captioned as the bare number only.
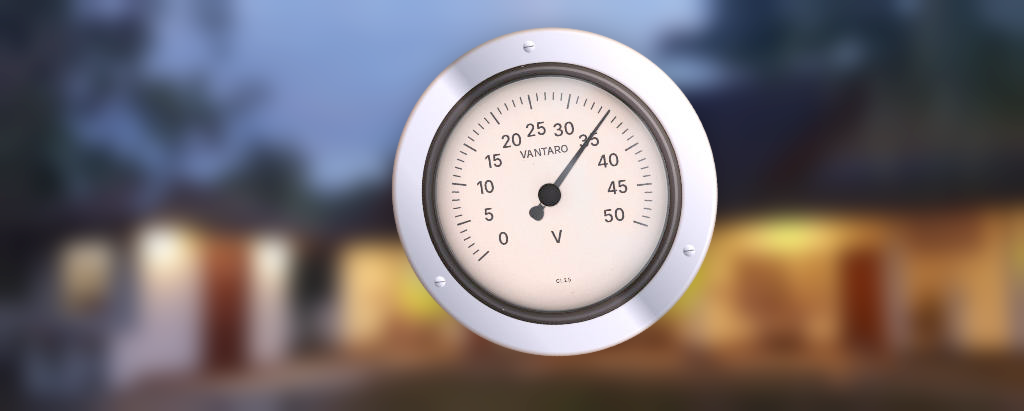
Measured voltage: 35
